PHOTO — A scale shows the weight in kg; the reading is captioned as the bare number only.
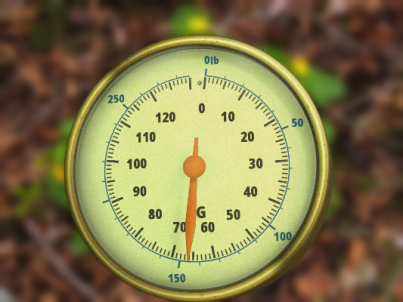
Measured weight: 66
